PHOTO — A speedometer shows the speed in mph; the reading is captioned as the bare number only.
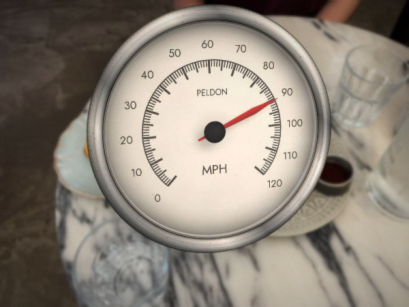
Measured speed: 90
